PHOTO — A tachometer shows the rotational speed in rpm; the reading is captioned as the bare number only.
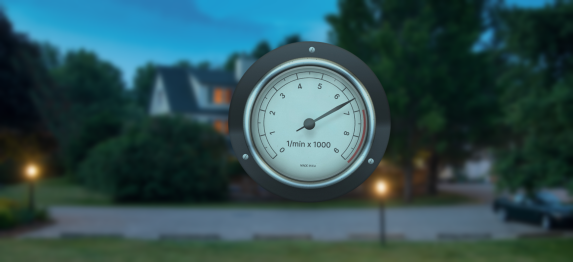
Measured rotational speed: 6500
